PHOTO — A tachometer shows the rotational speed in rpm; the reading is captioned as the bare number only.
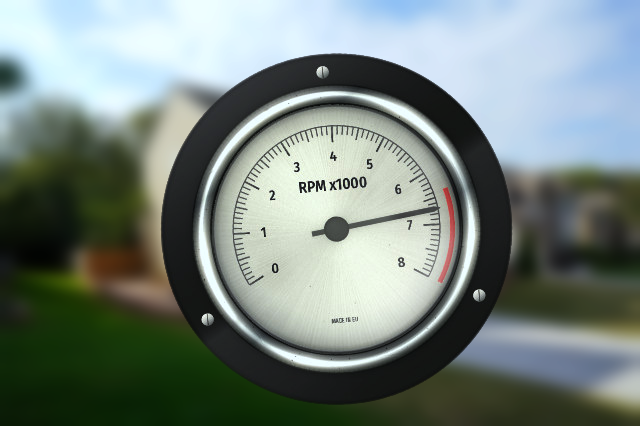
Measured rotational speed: 6700
